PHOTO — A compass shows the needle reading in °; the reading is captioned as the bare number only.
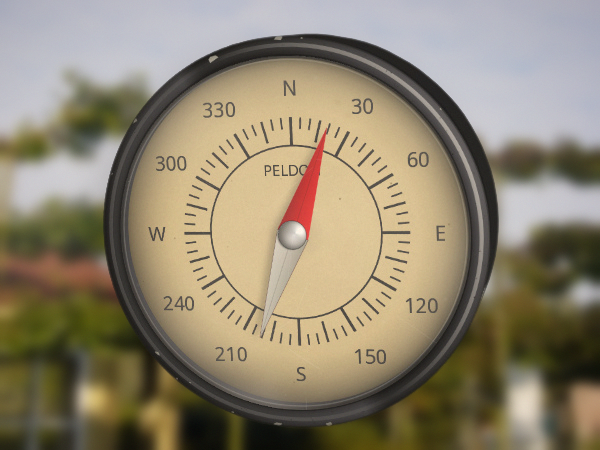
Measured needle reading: 20
